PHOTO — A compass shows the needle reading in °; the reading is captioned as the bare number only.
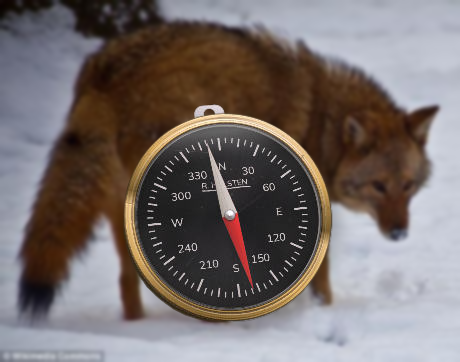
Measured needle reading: 170
